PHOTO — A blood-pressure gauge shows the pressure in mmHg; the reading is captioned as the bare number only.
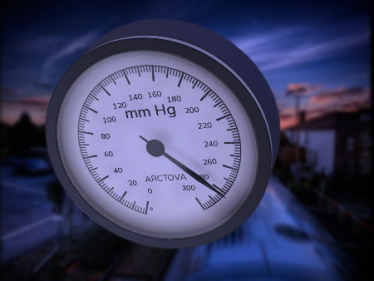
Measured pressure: 280
